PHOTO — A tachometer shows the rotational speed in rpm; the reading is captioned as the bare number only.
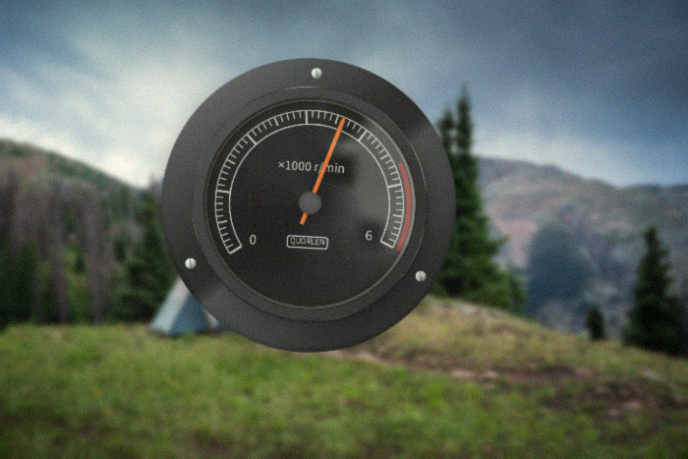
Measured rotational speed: 3600
